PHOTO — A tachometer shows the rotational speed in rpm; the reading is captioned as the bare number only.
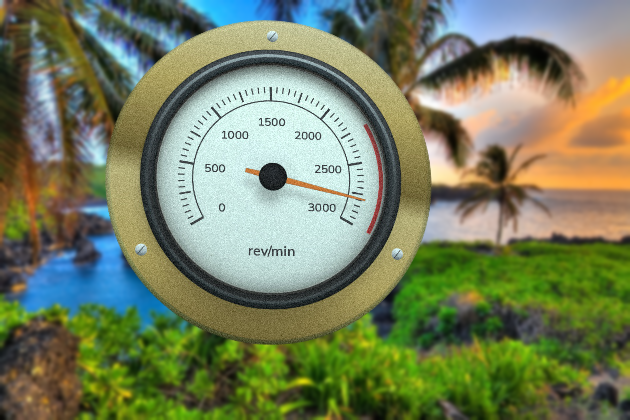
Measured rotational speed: 2800
